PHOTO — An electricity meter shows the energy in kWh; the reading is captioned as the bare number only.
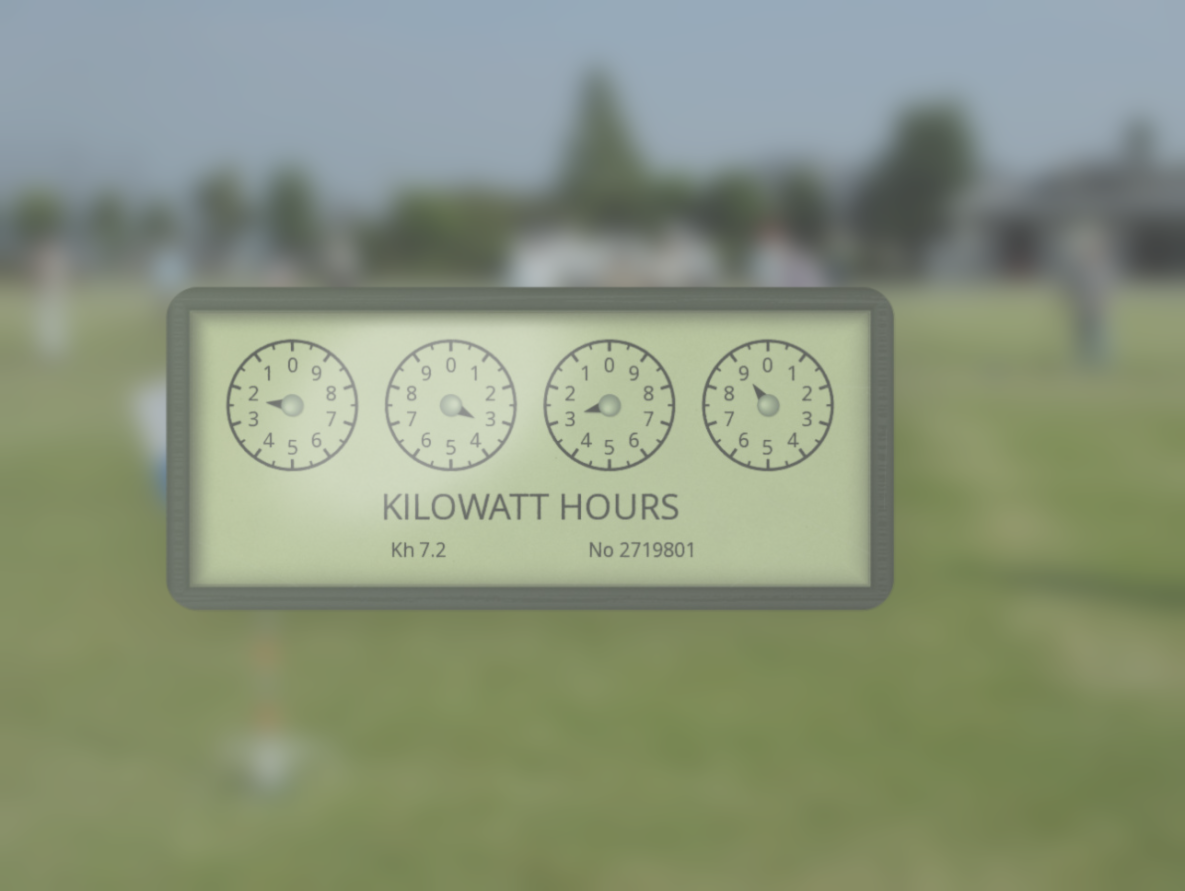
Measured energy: 2329
